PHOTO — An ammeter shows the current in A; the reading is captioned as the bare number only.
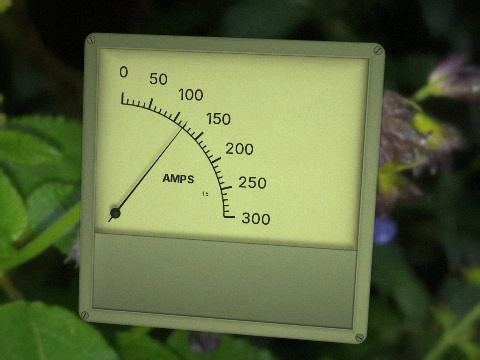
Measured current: 120
